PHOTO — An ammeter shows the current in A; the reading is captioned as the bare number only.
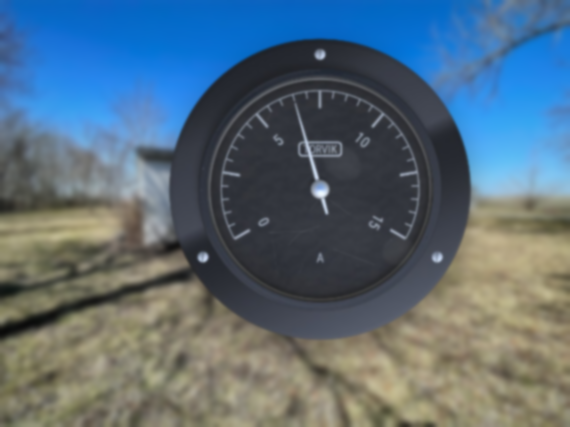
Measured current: 6.5
